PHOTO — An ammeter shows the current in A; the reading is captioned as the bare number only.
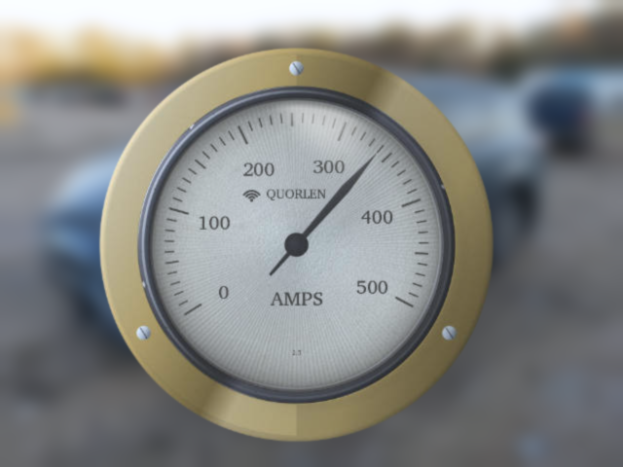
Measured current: 340
